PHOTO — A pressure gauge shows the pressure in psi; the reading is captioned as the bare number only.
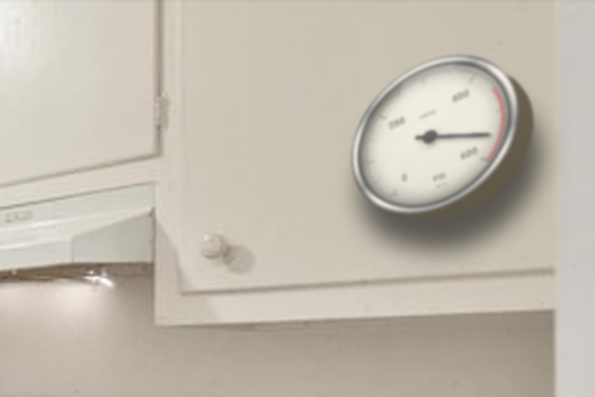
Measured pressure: 550
